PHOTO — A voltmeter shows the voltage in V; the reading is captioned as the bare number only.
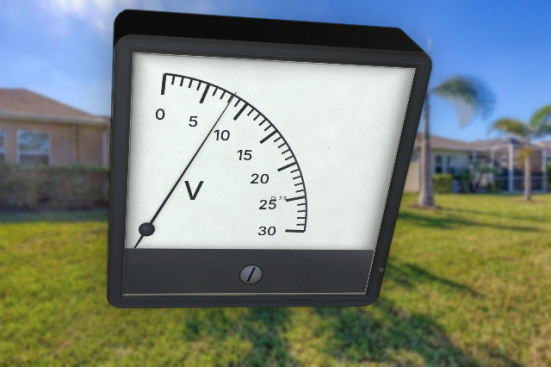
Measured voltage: 8
